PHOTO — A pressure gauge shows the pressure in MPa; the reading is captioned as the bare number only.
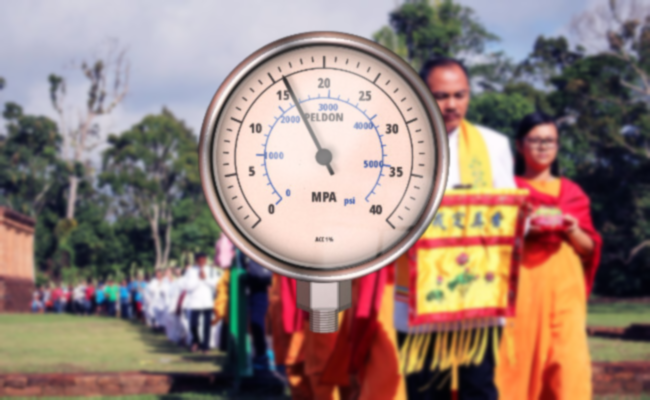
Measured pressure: 16
